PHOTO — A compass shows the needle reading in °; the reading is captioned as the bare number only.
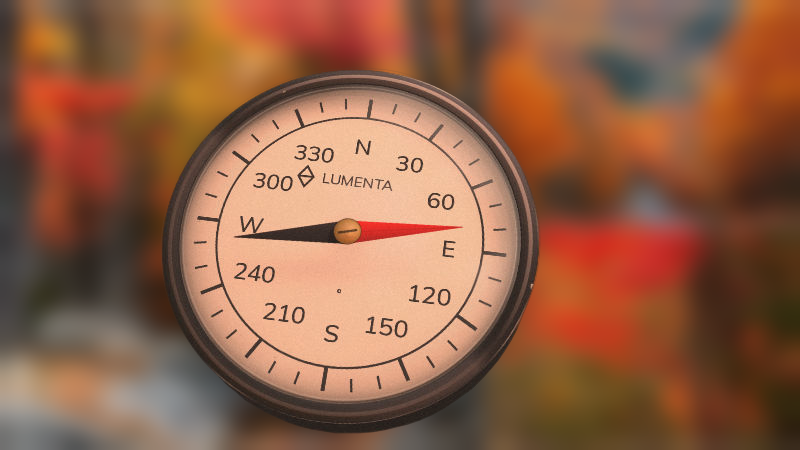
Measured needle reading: 80
